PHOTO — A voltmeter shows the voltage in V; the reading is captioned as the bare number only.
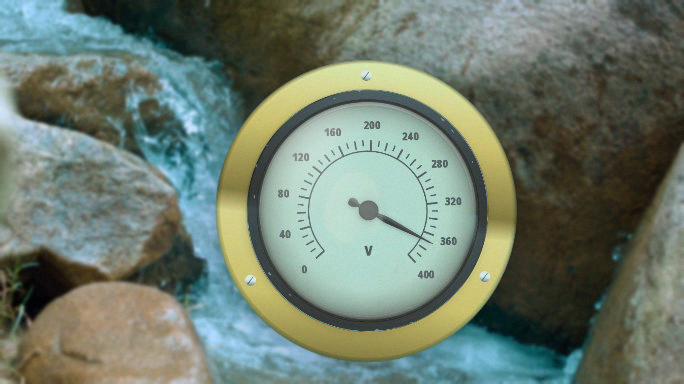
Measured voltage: 370
